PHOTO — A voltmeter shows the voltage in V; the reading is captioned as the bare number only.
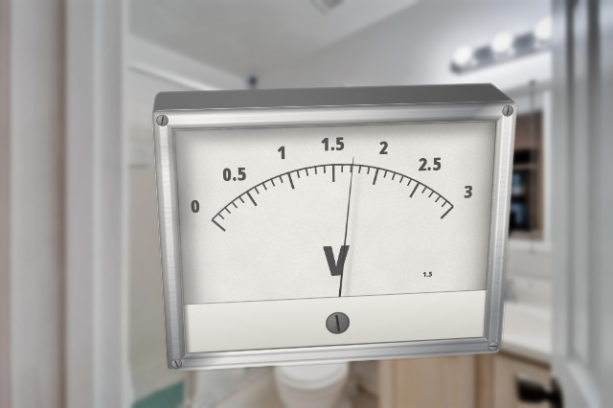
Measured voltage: 1.7
